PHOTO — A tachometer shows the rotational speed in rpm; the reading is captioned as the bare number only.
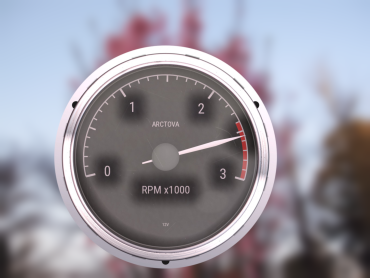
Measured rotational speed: 2550
